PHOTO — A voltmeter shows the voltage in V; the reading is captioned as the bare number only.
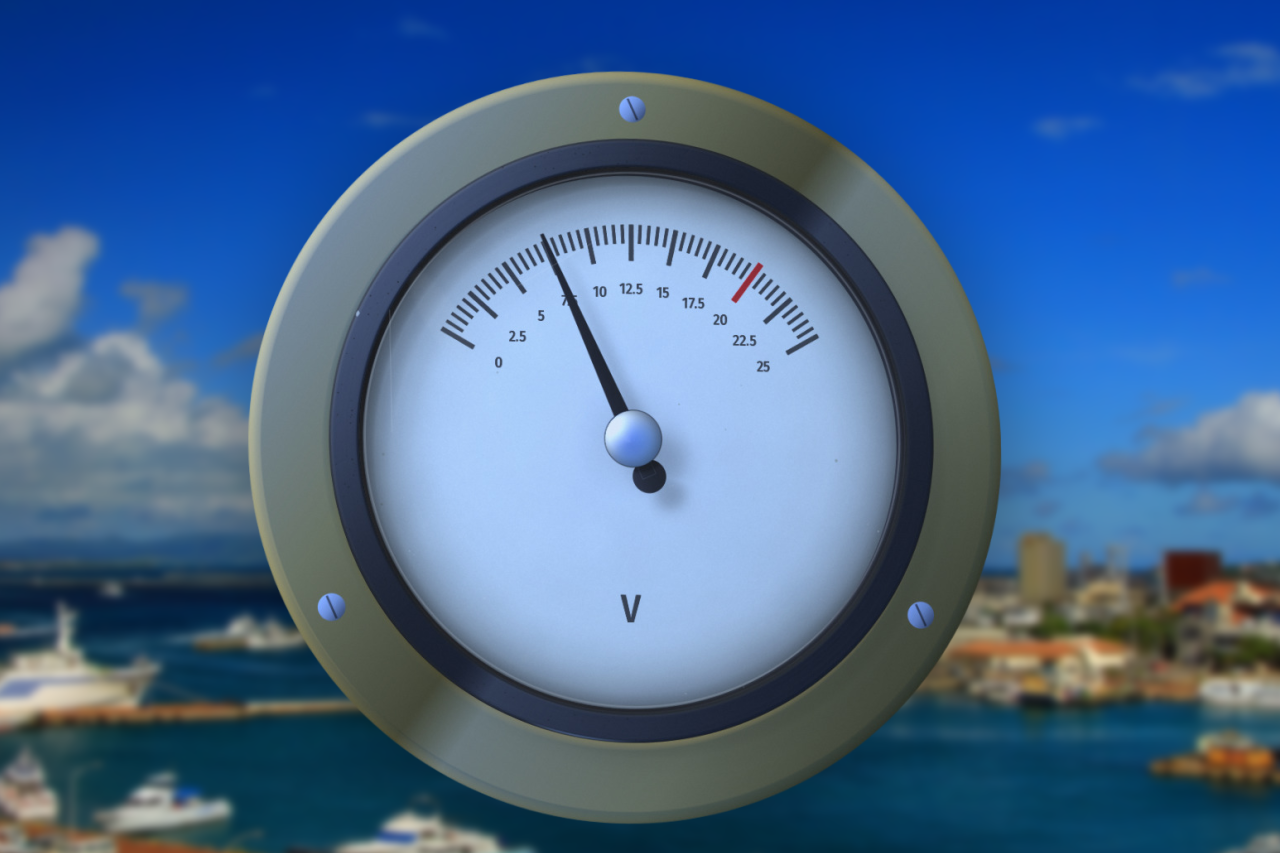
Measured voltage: 7.5
